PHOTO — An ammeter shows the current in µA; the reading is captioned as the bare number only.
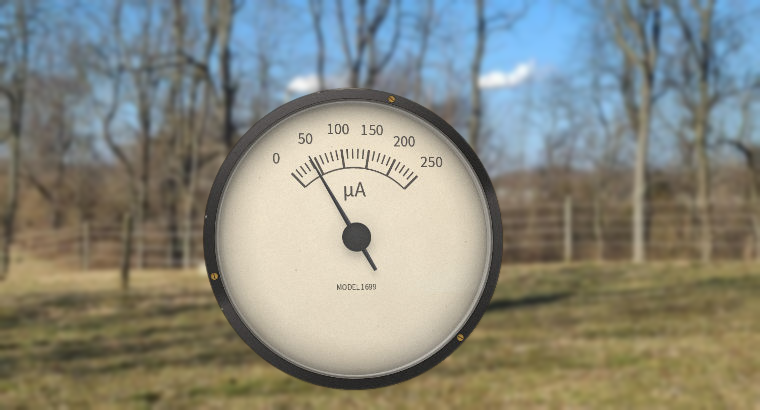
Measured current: 40
